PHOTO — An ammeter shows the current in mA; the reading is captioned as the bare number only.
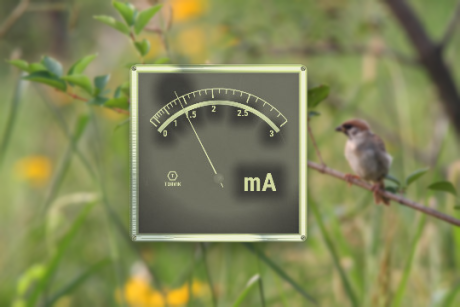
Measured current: 1.4
